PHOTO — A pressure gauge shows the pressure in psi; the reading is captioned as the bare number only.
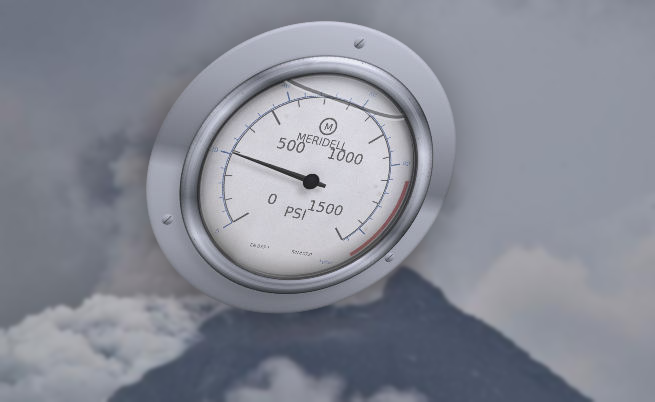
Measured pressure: 300
